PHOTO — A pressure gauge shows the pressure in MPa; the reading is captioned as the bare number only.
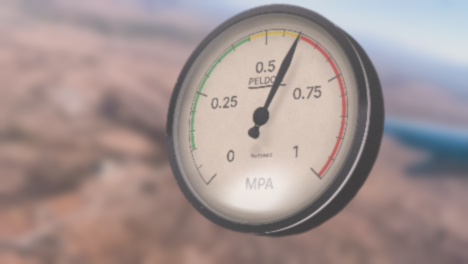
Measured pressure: 0.6
